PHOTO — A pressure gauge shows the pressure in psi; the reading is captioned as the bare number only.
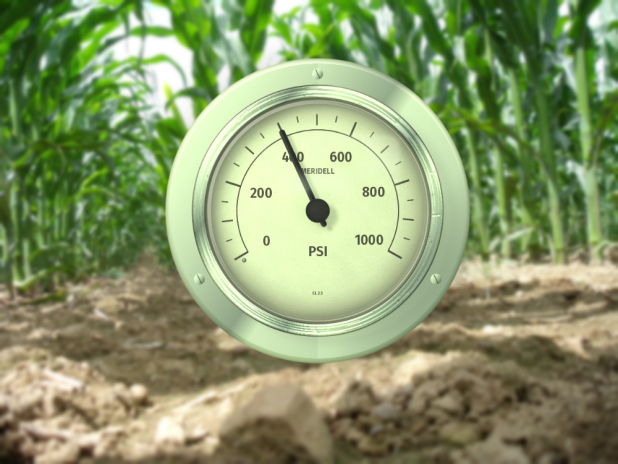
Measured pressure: 400
